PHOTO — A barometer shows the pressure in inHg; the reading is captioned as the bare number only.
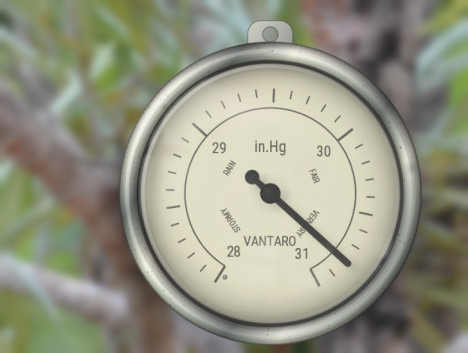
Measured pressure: 30.8
